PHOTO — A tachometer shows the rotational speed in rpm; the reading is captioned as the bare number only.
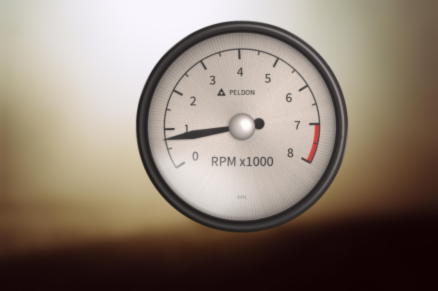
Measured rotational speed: 750
